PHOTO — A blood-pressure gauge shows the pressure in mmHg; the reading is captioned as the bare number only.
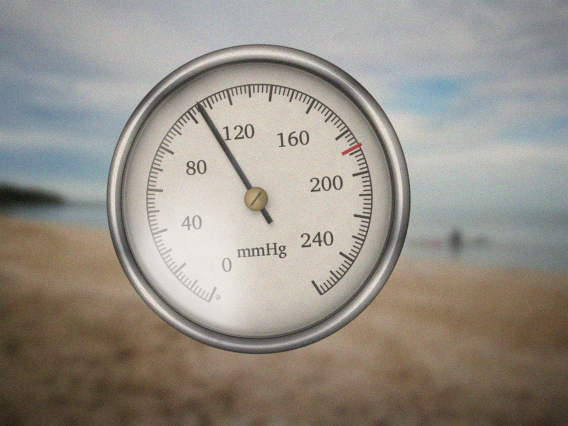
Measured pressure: 106
